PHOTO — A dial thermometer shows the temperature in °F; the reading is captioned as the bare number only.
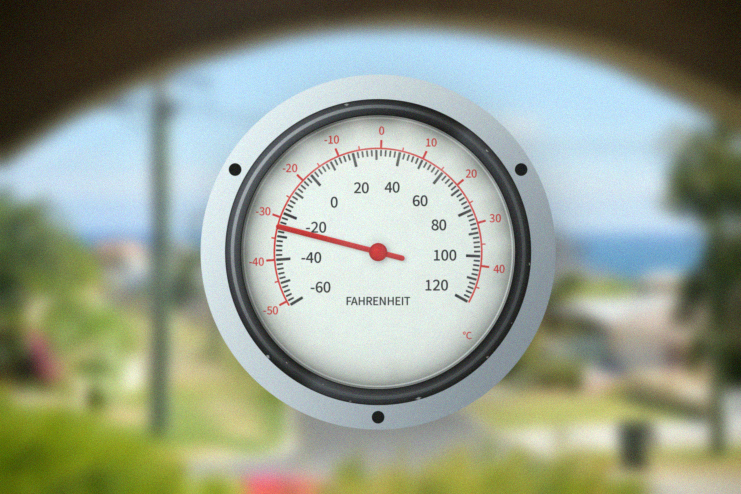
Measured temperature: -26
